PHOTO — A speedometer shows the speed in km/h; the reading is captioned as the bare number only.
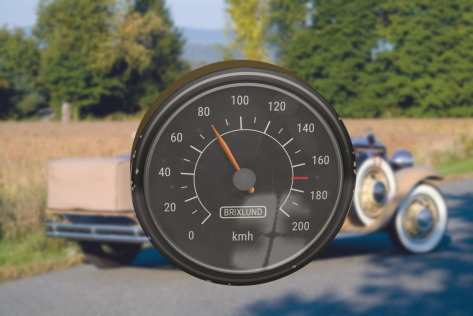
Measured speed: 80
